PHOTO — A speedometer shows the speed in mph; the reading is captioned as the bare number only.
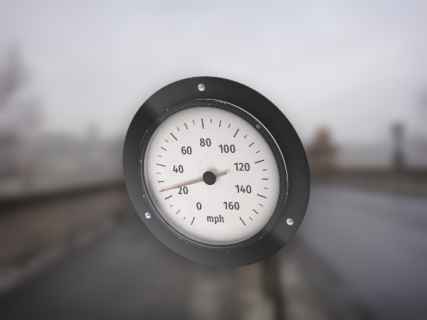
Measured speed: 25
